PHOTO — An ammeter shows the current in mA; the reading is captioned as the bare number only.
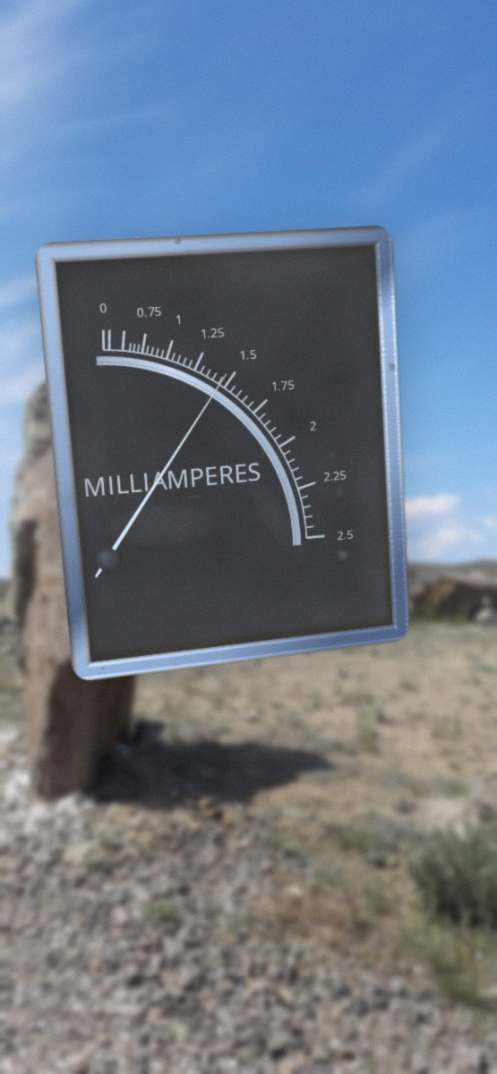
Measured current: 1.45
